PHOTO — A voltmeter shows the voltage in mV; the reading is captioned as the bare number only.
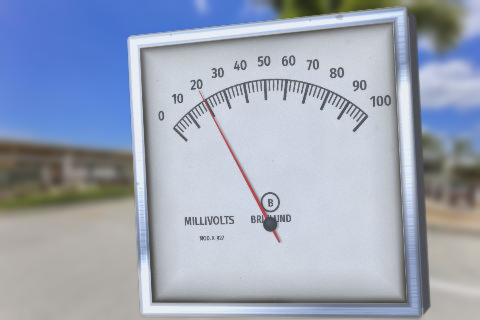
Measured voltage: 20
